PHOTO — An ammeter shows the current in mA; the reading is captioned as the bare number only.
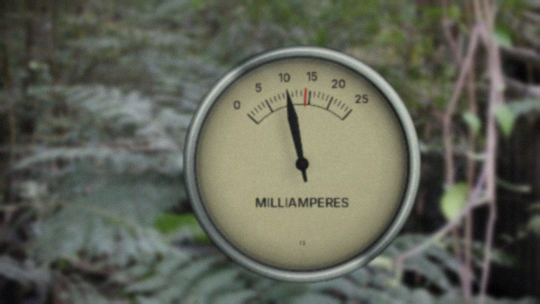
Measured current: 10
